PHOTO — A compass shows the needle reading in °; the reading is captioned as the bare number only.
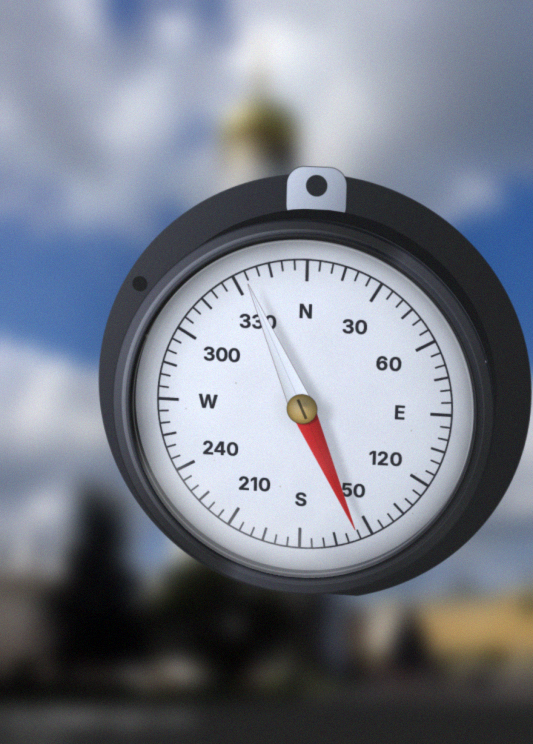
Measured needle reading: 155
